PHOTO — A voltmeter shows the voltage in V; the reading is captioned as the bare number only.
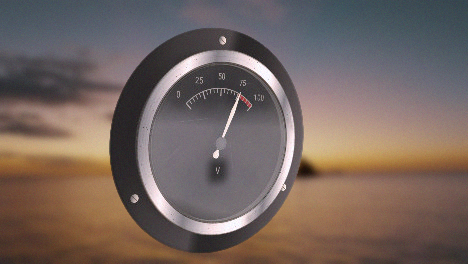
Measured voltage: 75
